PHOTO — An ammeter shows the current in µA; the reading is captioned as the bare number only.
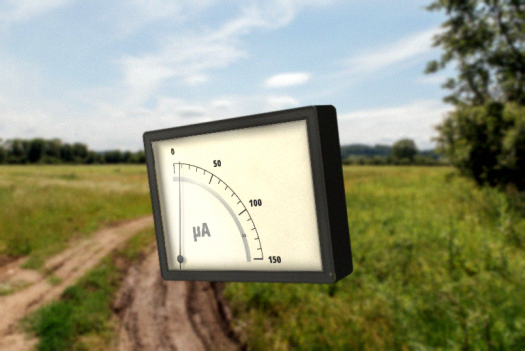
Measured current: 10
